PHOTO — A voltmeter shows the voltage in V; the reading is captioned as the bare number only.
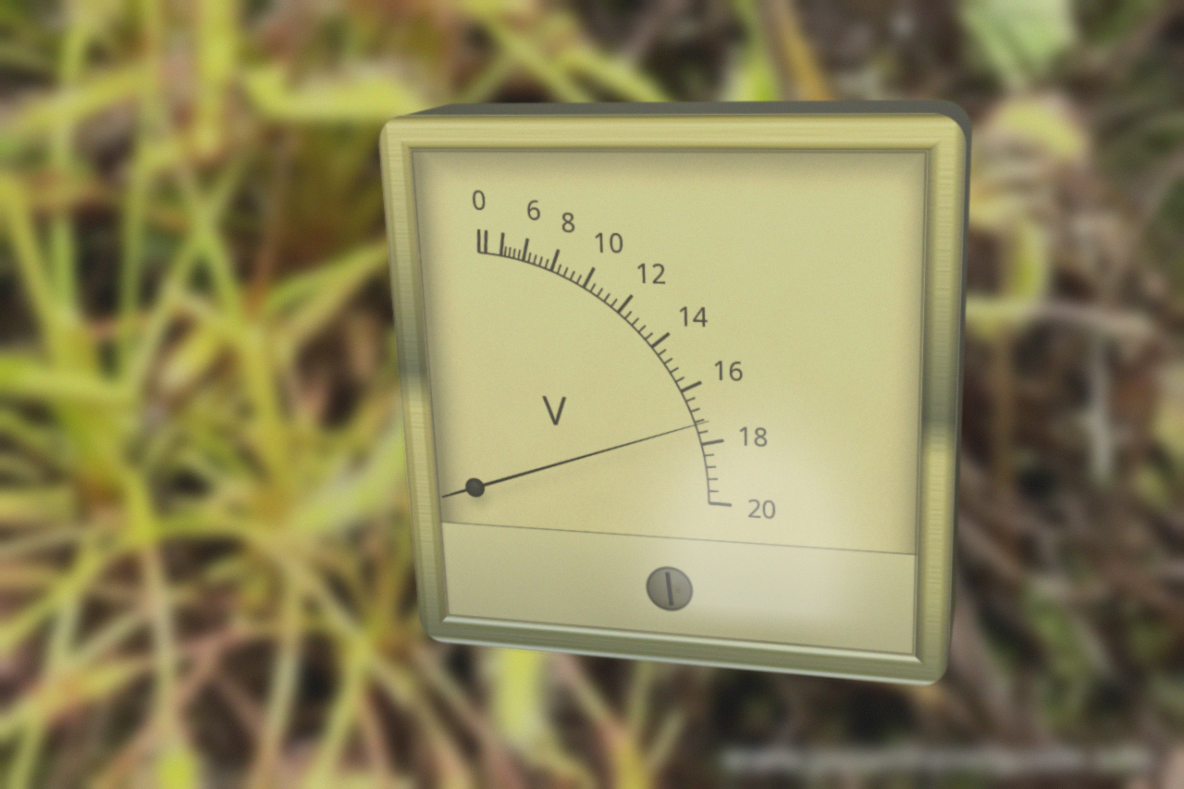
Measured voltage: 17.2
